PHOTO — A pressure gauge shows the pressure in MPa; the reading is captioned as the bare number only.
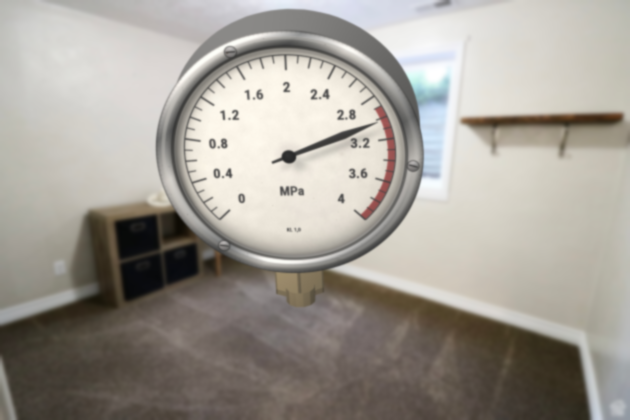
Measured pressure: 3
